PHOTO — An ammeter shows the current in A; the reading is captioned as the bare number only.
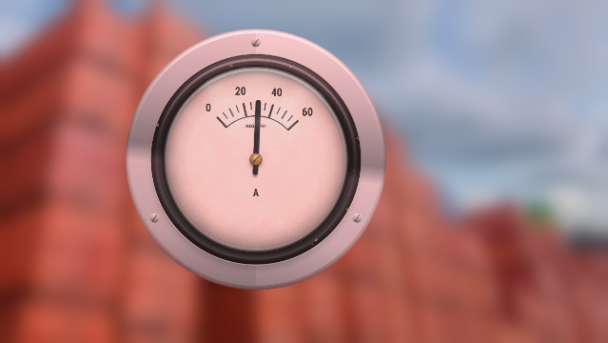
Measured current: 30
